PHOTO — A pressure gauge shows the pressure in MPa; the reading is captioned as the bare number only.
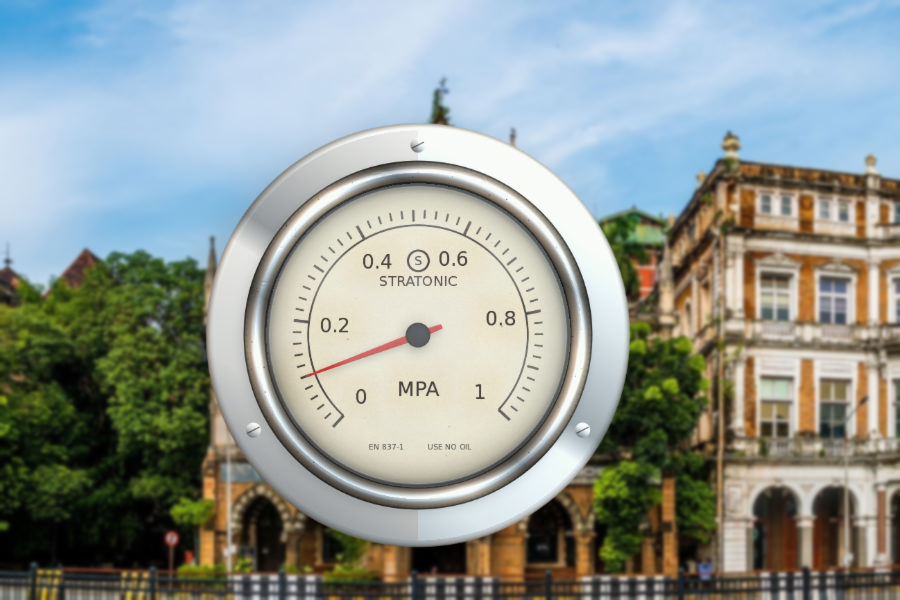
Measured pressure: 0.1
